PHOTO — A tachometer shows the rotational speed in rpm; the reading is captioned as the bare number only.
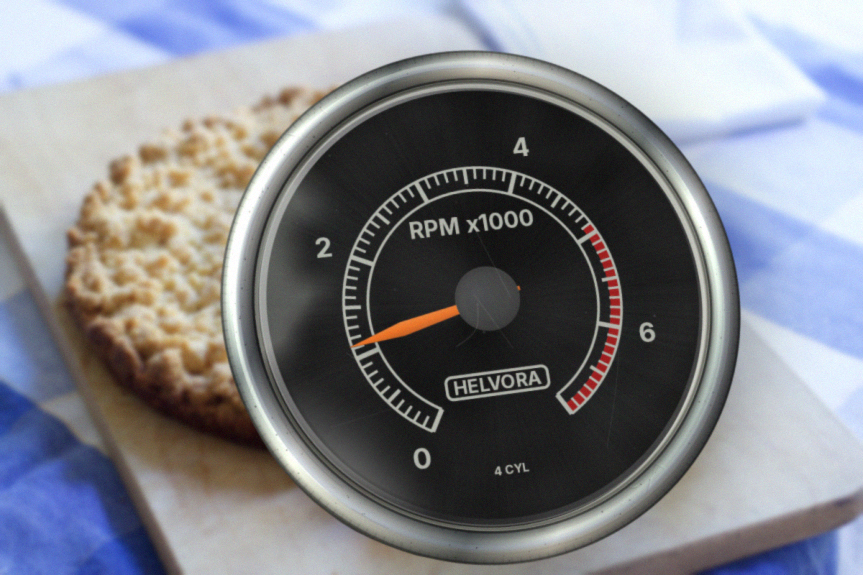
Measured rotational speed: 1100
